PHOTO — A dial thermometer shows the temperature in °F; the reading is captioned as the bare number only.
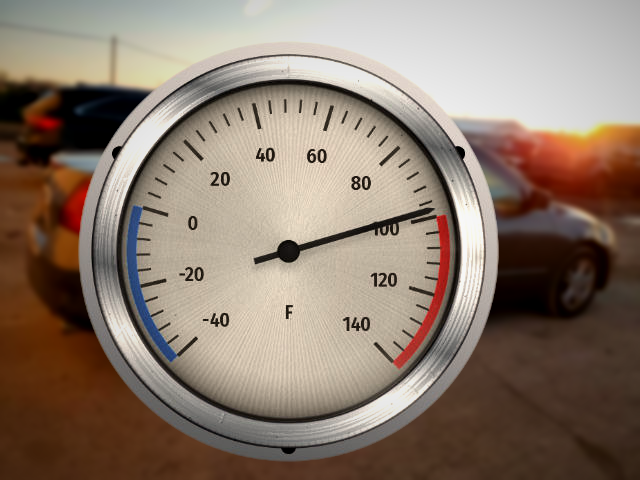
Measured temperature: 98
